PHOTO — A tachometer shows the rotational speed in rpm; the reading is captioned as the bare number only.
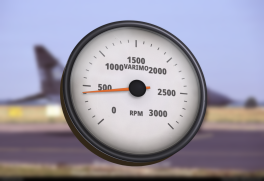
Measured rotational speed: 400
